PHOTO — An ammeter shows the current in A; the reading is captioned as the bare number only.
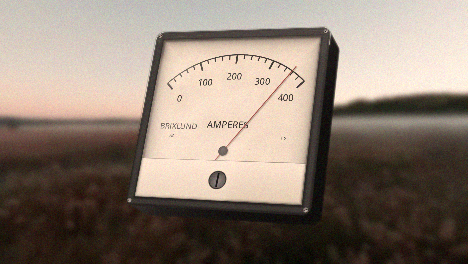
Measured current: 360
